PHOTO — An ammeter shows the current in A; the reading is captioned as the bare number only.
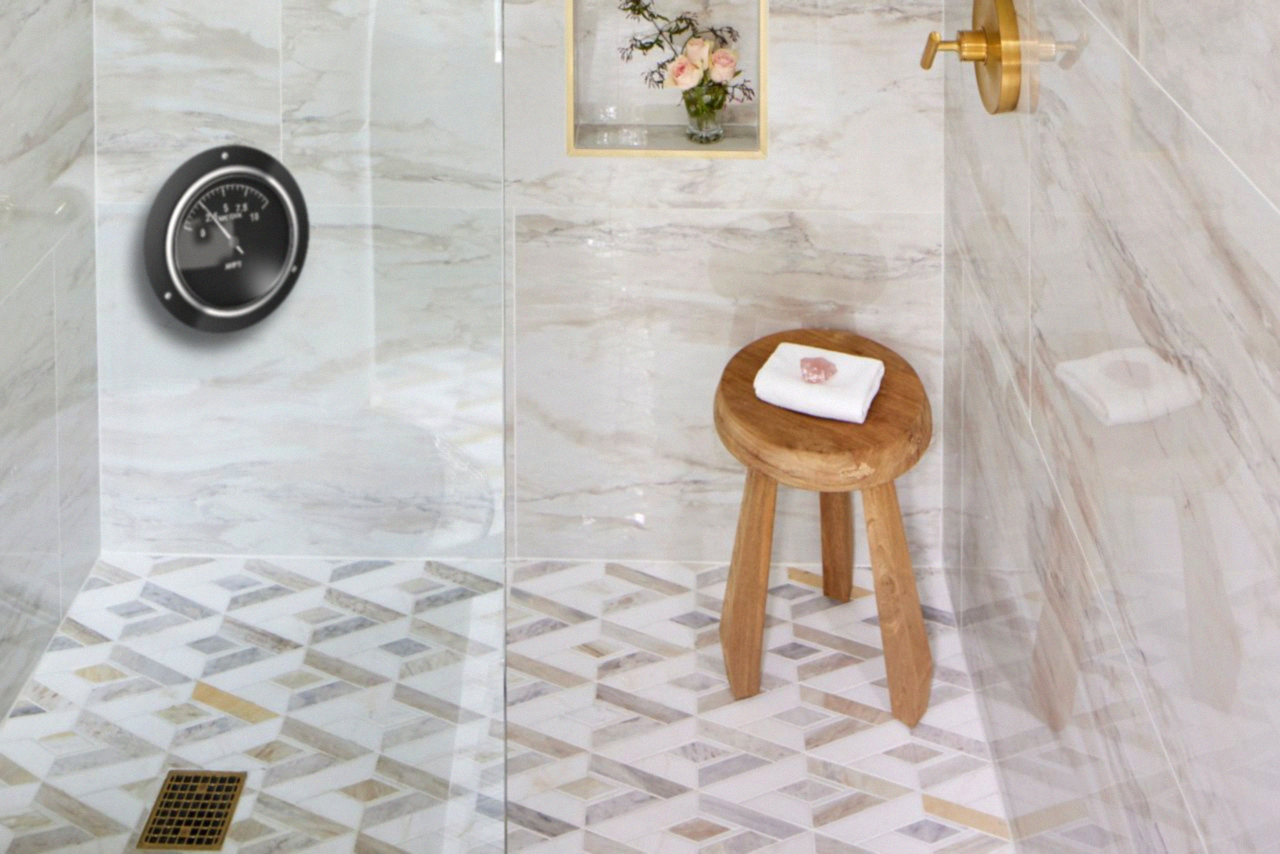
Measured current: 2.5
